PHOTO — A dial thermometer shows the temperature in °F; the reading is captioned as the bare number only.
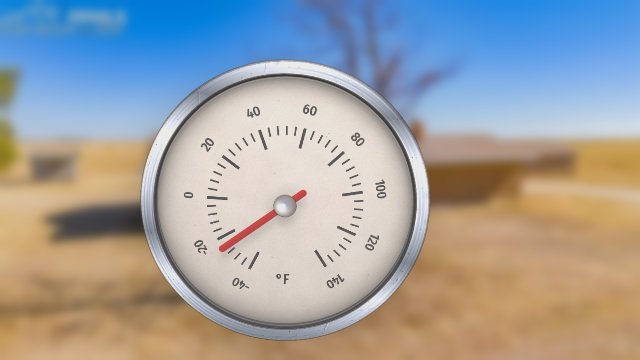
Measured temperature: -24
